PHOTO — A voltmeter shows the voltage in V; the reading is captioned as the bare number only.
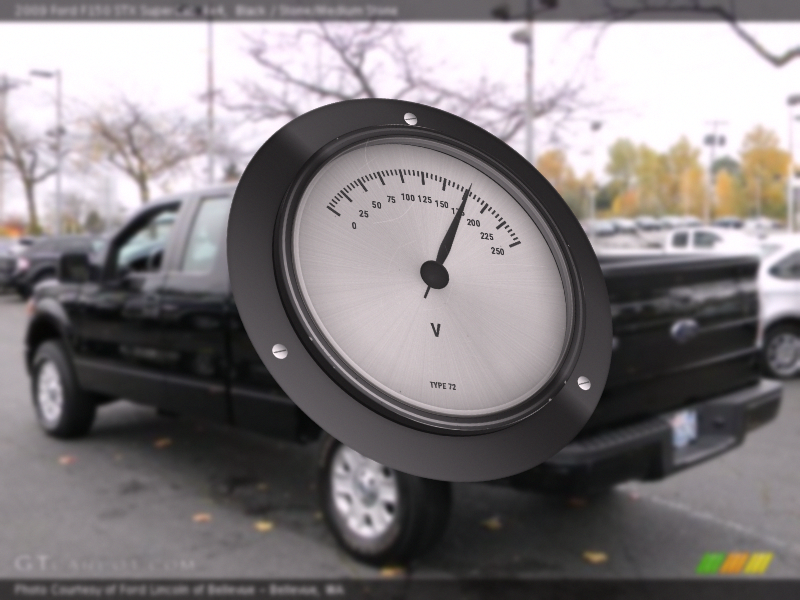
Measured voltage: 175
